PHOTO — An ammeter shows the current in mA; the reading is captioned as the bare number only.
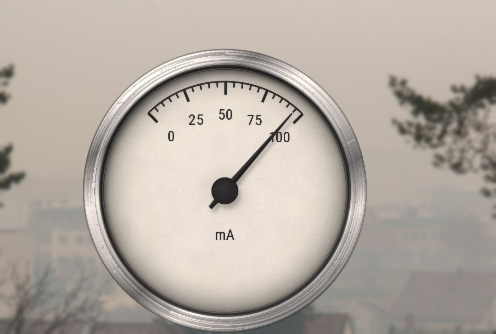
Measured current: 95
